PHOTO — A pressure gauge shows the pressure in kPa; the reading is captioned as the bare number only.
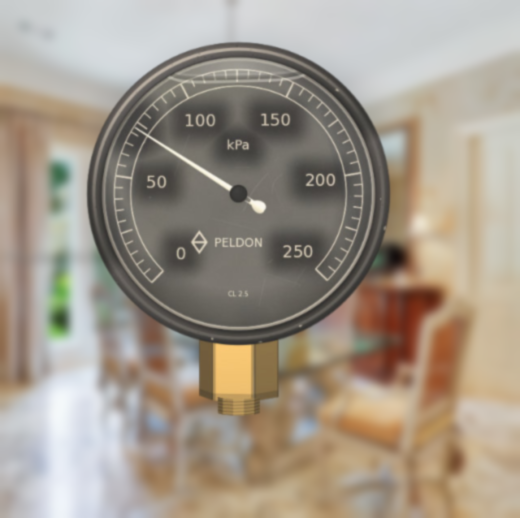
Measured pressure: 72.5
